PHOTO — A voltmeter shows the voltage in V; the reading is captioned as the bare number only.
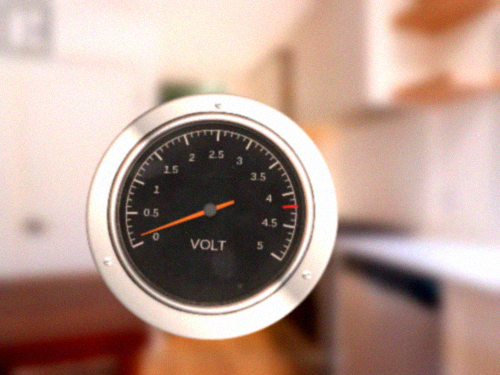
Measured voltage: 0.1
